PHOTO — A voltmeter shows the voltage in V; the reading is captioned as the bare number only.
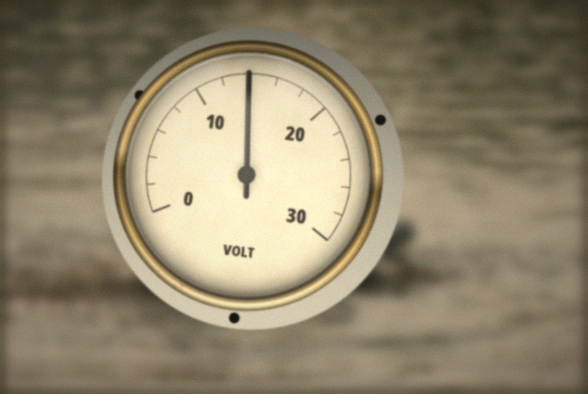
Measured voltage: 14
